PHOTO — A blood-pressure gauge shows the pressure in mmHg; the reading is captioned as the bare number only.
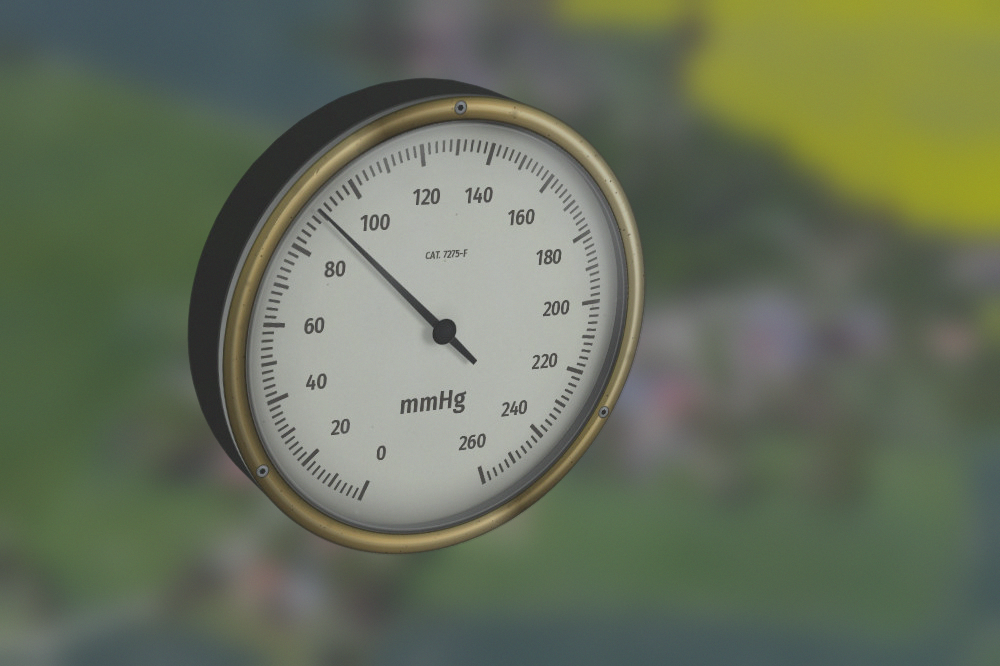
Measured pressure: 90
